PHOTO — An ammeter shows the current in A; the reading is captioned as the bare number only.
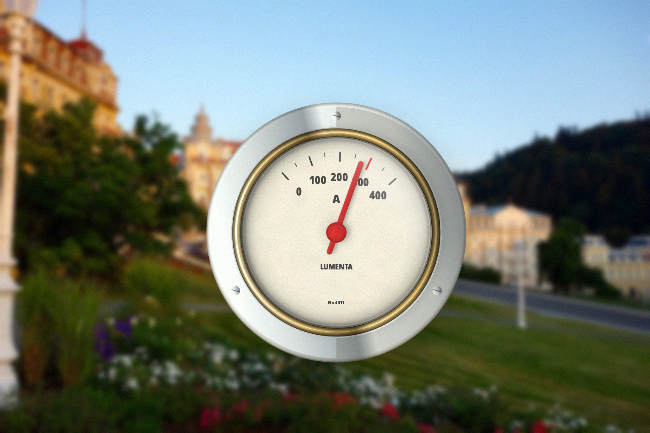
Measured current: 275
